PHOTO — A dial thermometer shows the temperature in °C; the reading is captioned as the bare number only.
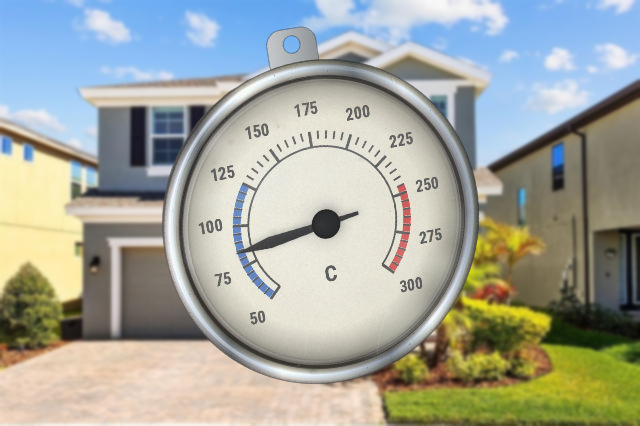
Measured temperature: 85
